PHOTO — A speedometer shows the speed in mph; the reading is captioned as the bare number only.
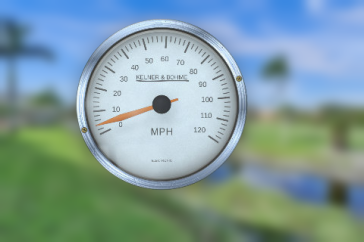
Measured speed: 4
